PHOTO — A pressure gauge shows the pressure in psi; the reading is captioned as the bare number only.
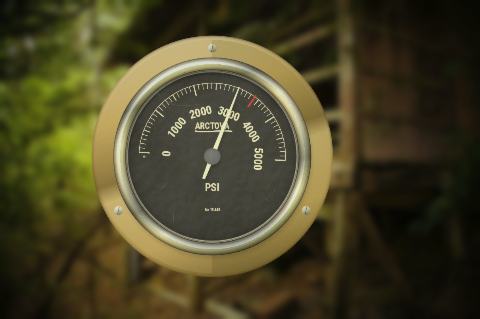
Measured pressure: 3000
